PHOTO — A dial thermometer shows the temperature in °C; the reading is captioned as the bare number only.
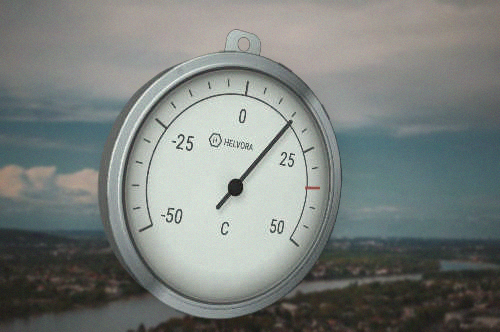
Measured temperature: 15
